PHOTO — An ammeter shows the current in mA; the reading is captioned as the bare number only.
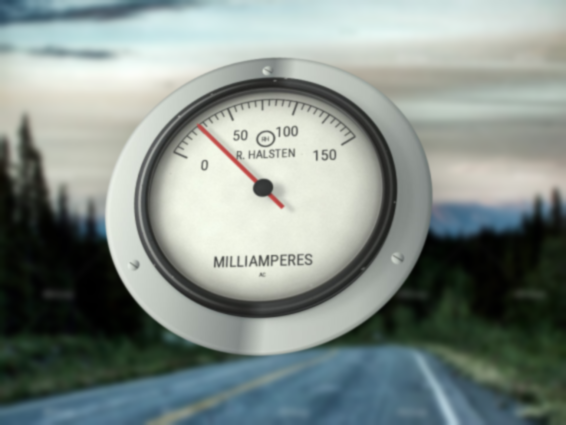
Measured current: 25
